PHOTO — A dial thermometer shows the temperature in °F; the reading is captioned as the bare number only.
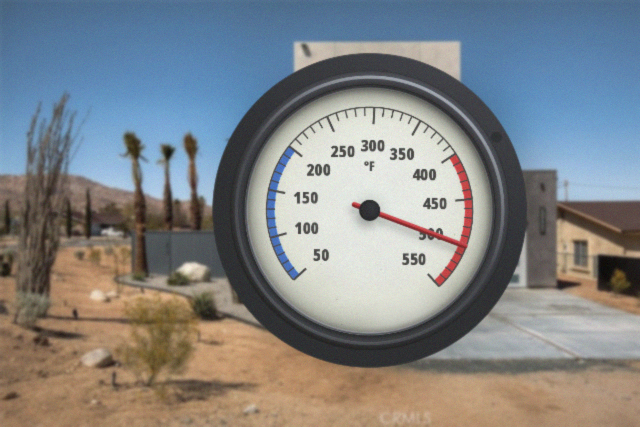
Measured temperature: 500
